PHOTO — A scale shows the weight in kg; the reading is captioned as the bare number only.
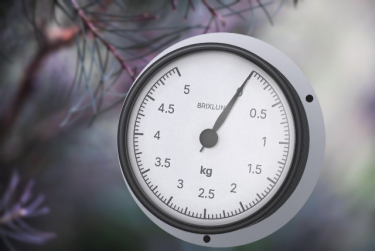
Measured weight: 0
